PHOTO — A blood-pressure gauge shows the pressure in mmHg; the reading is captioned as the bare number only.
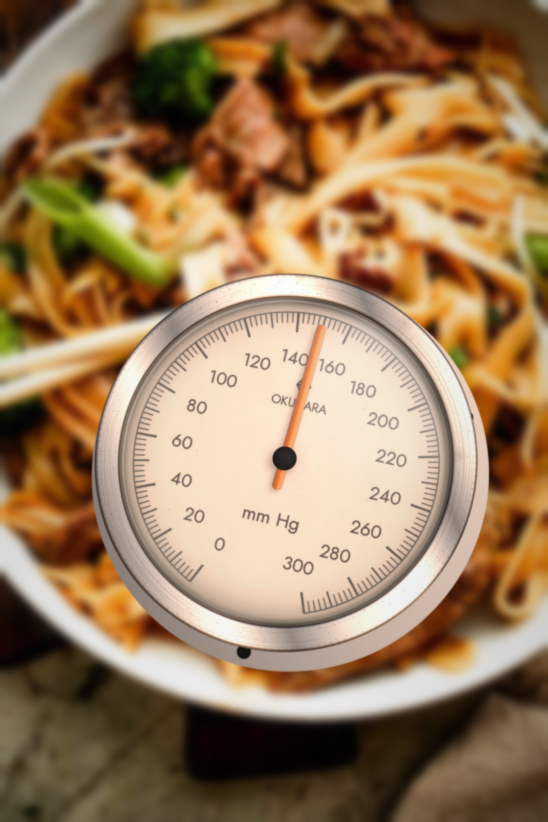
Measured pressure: 150
